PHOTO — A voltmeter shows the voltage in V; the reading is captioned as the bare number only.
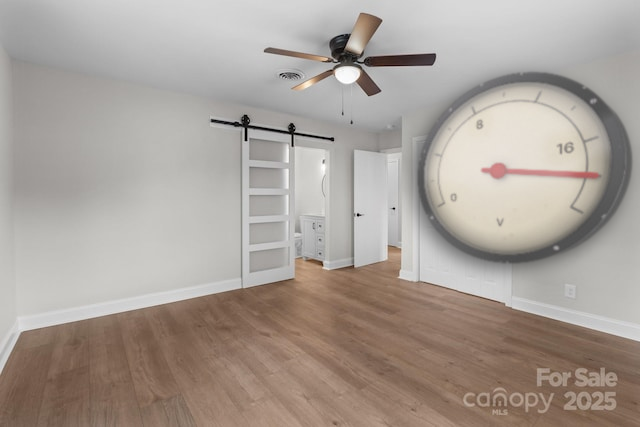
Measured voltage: 18
